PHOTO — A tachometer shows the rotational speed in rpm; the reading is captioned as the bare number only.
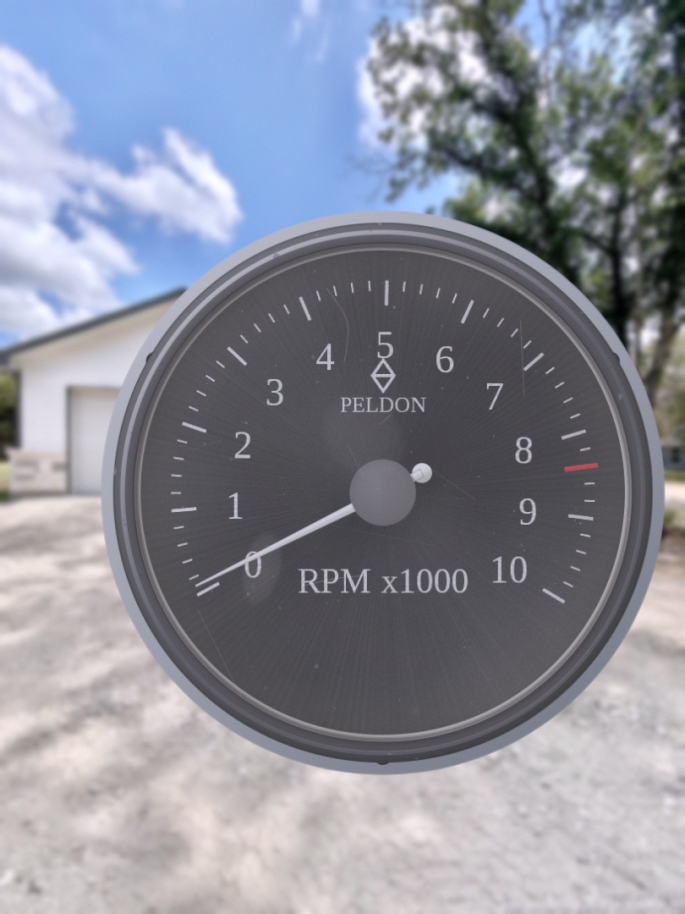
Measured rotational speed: 100
